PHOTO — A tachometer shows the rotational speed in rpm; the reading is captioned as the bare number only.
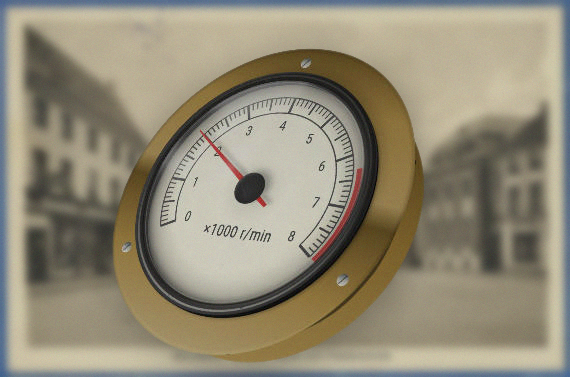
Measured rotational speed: 2000
